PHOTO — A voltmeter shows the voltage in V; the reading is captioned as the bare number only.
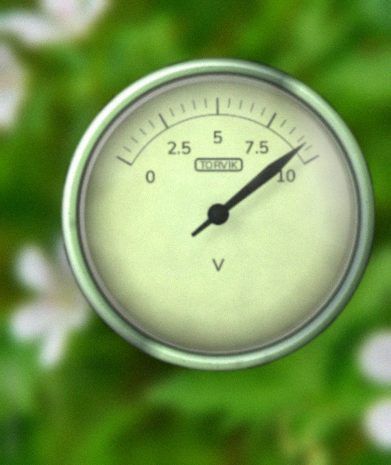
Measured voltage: 9.25
